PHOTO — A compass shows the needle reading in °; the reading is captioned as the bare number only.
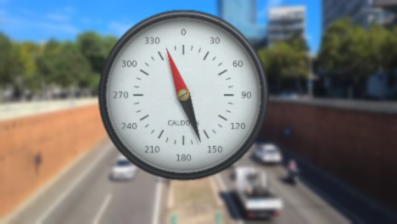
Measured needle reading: 340
